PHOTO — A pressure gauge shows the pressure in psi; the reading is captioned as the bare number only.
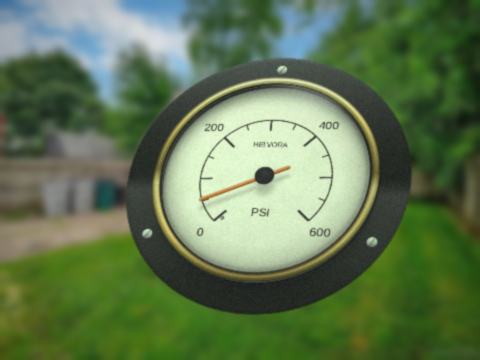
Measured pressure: 50
